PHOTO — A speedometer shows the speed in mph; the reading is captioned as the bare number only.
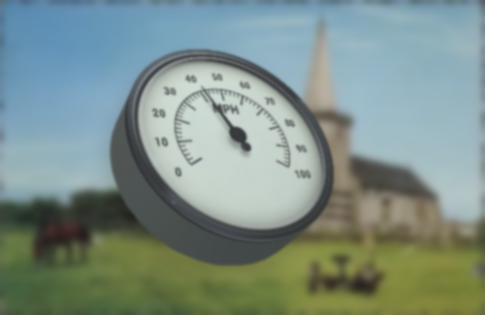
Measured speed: 40
